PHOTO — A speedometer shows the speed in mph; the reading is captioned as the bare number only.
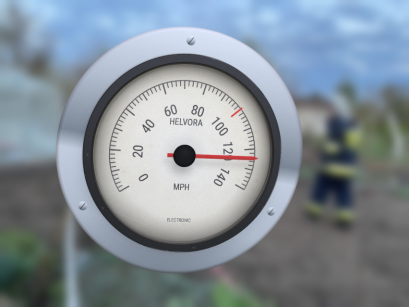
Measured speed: 124
